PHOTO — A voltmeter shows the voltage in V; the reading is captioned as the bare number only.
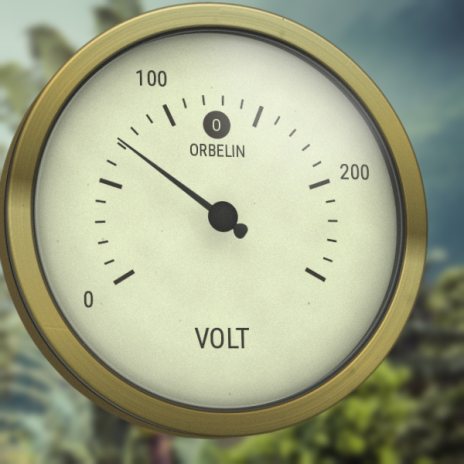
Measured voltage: 70
